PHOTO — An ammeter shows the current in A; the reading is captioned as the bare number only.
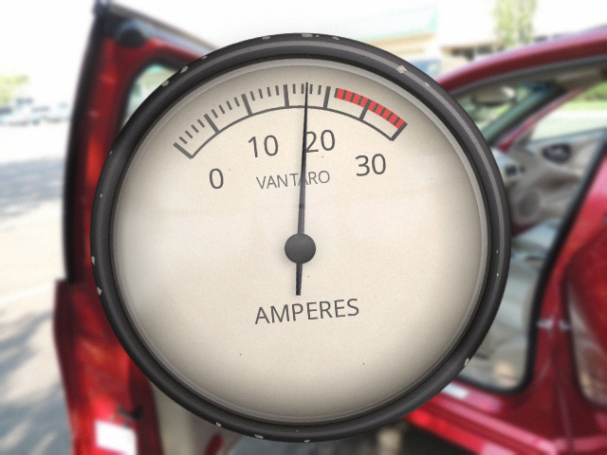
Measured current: 17.5
